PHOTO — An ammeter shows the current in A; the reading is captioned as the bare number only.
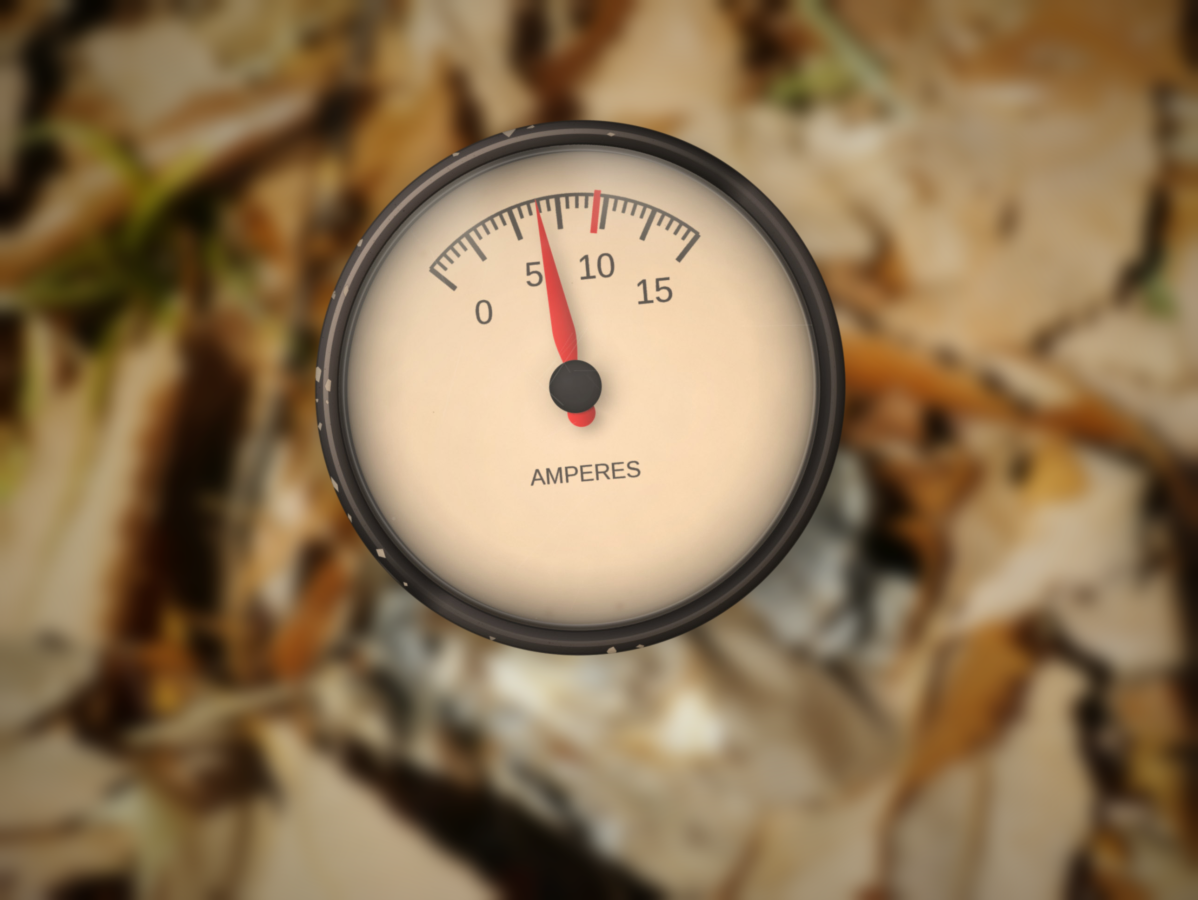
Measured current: 6.5
